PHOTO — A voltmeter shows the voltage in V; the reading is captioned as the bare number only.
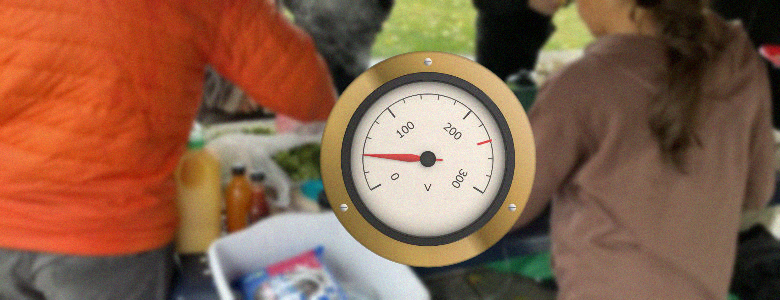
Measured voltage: 40
